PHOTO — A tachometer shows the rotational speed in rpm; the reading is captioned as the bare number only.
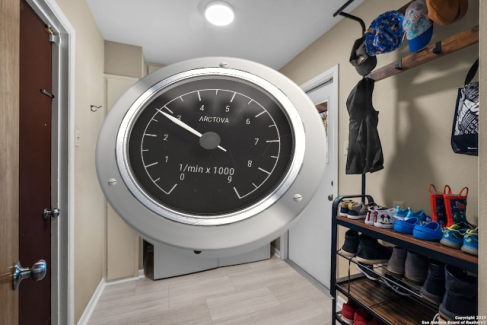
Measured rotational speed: 2750
